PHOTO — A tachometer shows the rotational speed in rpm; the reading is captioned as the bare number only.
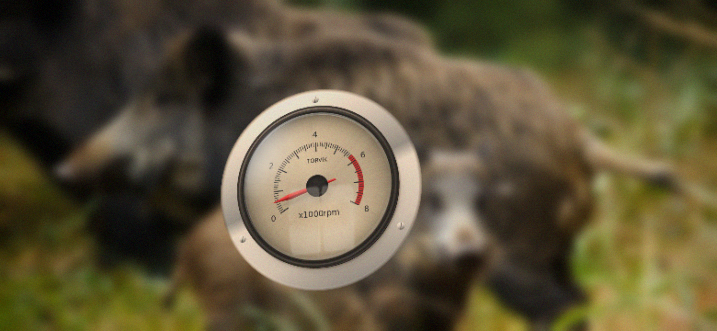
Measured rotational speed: 500
